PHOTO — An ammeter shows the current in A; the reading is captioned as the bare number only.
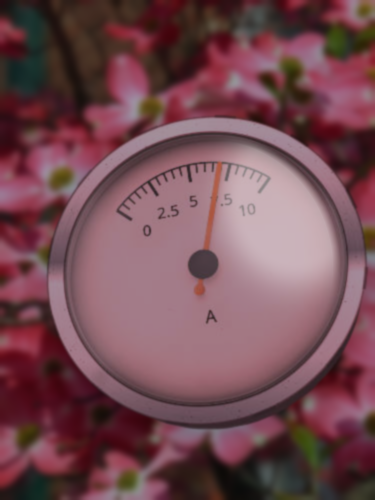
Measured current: 7
